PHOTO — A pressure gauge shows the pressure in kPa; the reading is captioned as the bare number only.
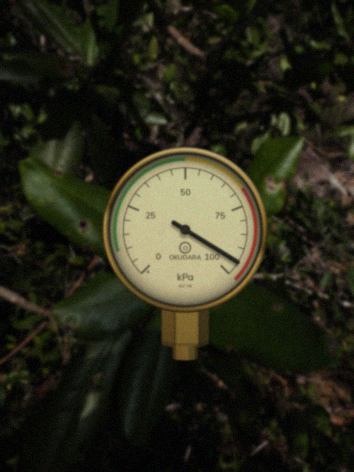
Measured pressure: 95
